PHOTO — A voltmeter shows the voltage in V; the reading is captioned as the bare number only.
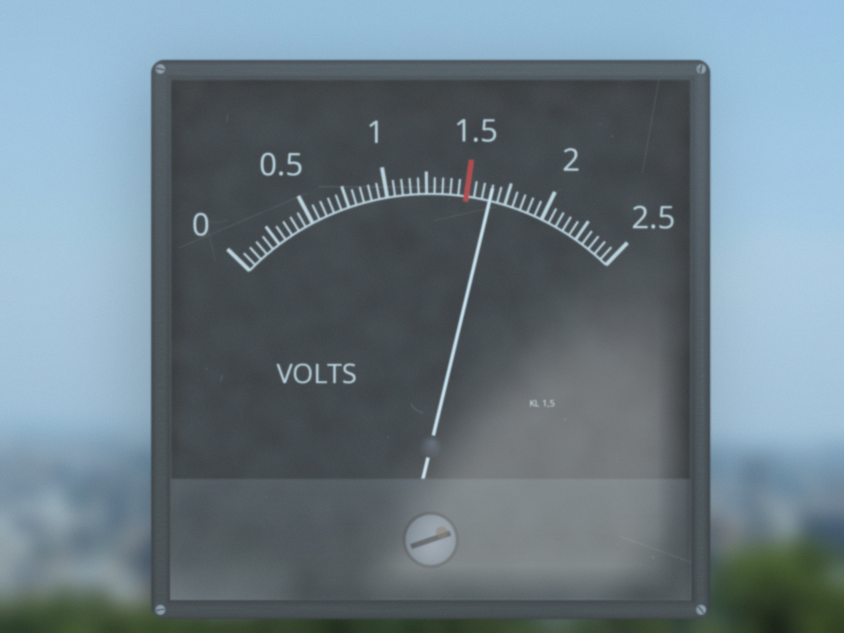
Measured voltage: 1.65
